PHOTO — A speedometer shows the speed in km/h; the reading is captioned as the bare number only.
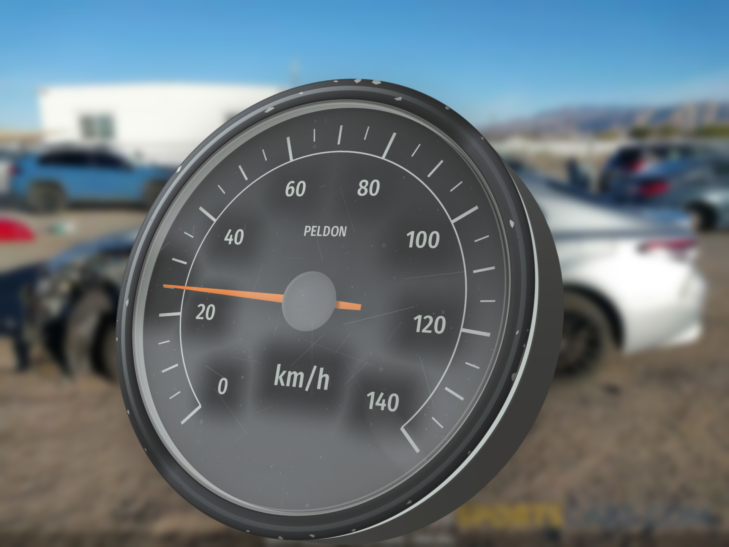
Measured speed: 25
